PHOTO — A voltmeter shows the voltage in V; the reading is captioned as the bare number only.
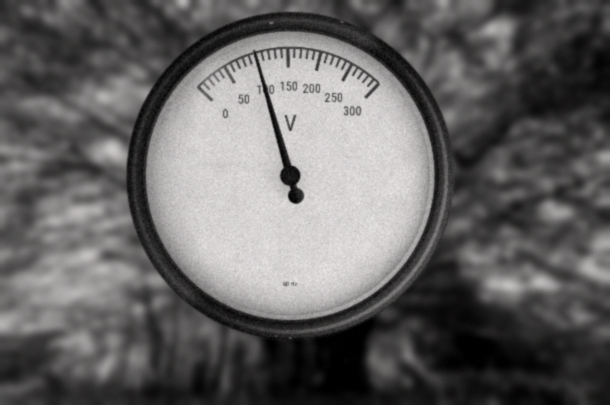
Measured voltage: 100
